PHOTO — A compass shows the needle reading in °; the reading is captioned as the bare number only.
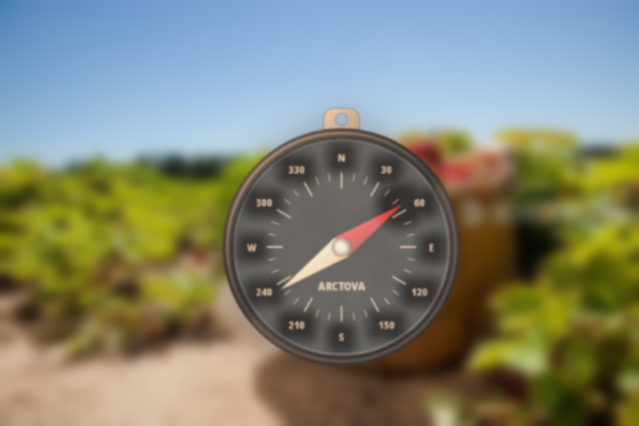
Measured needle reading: 55
